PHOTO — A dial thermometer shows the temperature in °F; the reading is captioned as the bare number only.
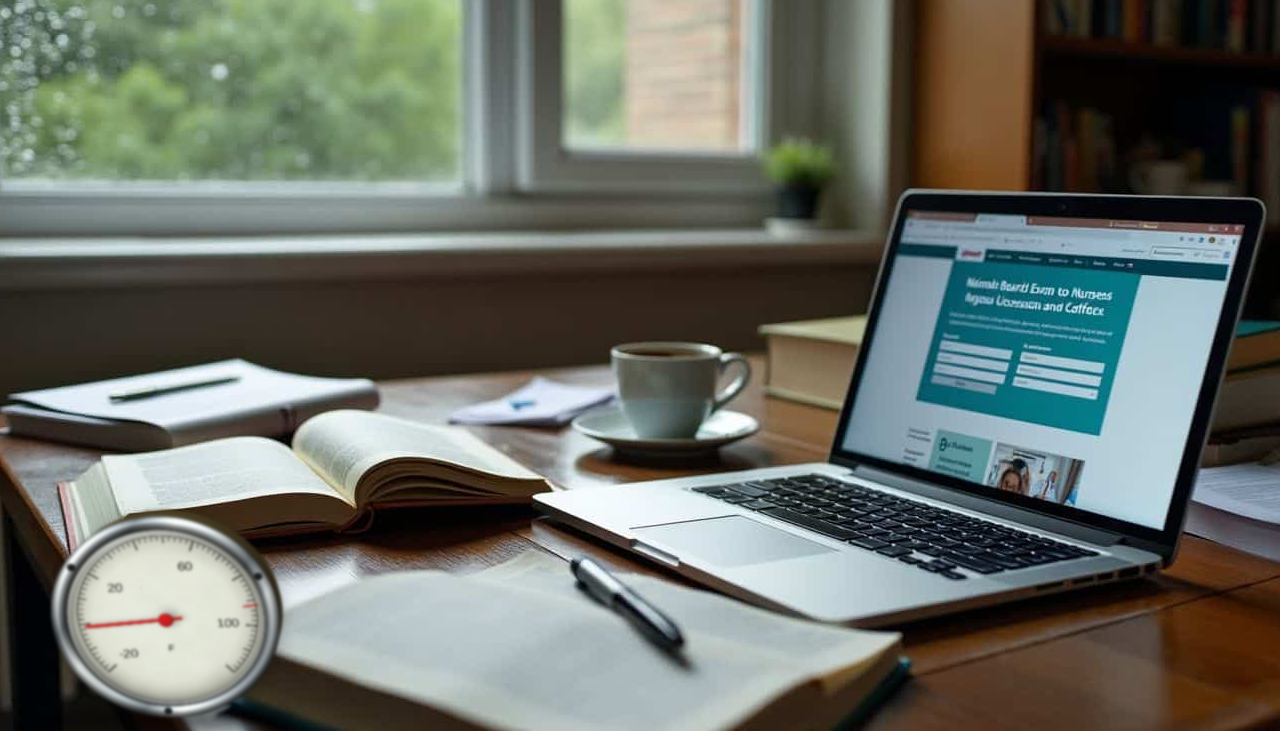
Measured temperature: 0
